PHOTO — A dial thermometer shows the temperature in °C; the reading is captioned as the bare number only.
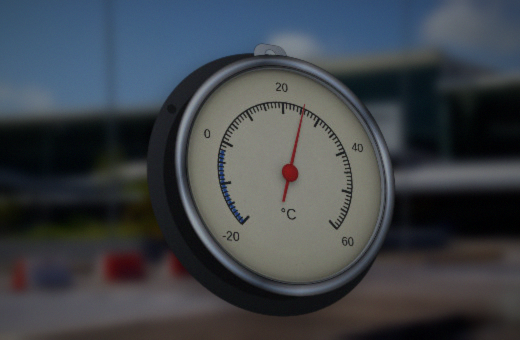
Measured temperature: 25
